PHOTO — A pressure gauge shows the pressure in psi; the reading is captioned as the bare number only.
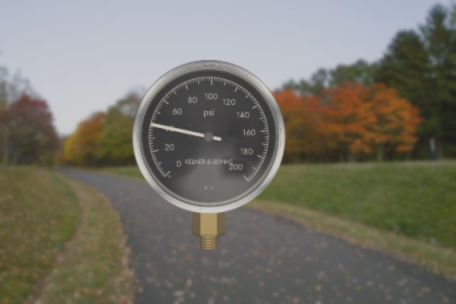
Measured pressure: 40
